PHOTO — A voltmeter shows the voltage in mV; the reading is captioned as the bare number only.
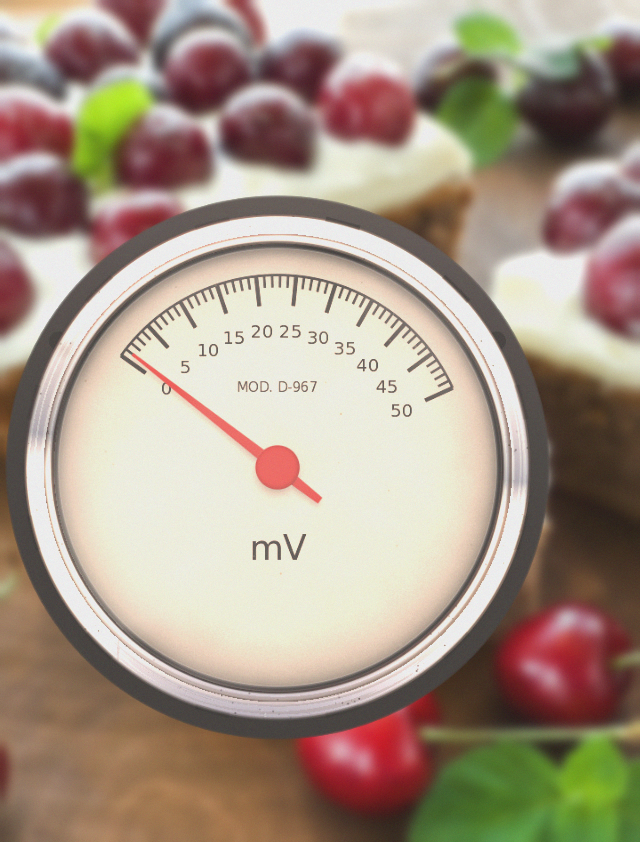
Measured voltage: 1
